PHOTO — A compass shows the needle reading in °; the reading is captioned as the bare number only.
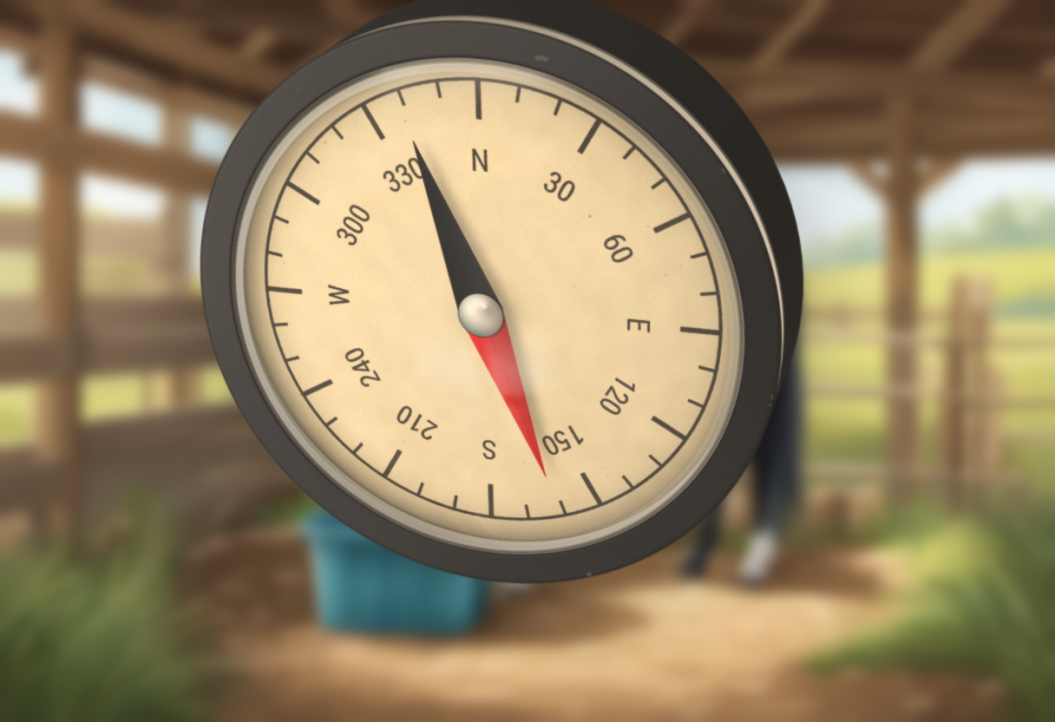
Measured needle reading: 160
